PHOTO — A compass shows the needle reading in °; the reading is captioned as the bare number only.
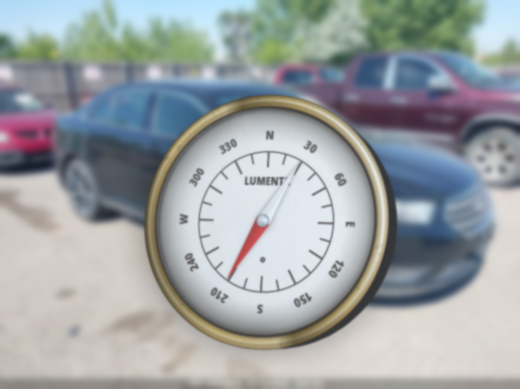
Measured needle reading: 210
